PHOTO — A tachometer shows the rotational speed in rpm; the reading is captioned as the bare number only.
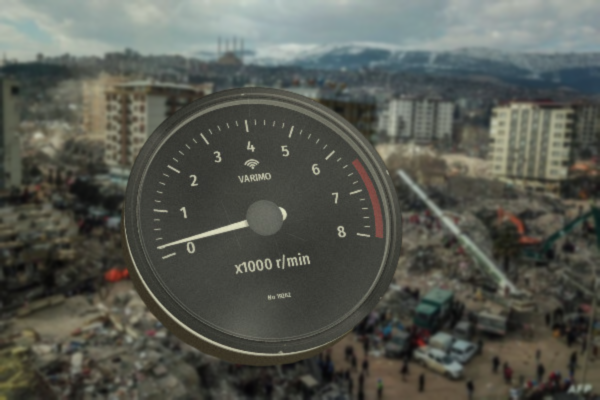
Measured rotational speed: 200
